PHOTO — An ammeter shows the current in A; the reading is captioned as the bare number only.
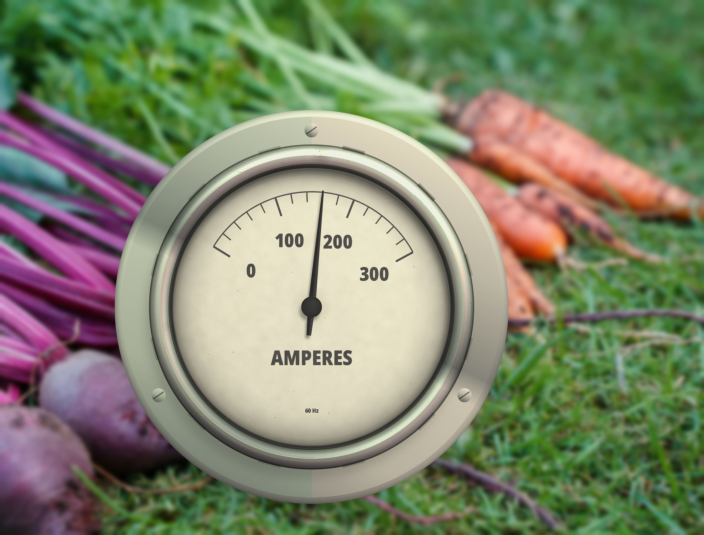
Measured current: 160
